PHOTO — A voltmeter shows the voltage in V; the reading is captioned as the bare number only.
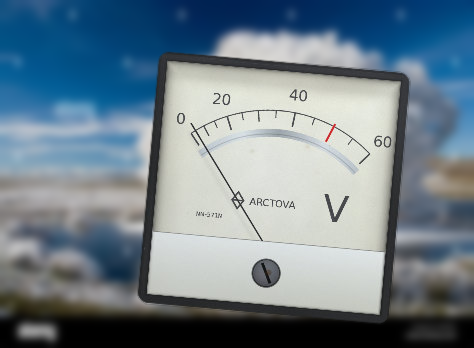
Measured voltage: 5
